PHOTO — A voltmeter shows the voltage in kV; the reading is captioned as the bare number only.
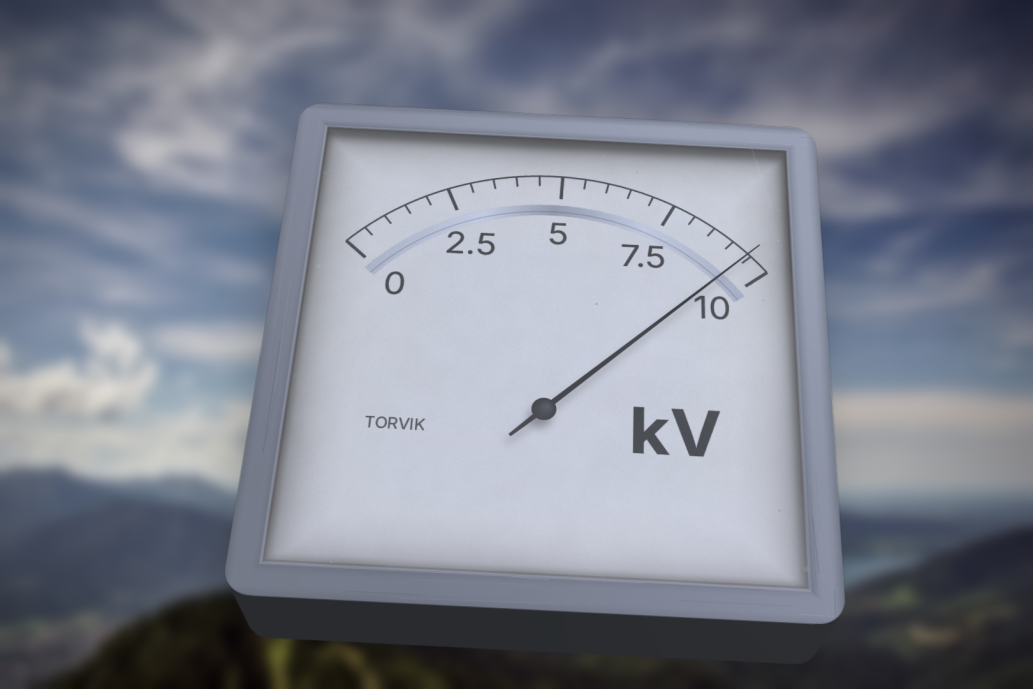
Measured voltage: 9.5
